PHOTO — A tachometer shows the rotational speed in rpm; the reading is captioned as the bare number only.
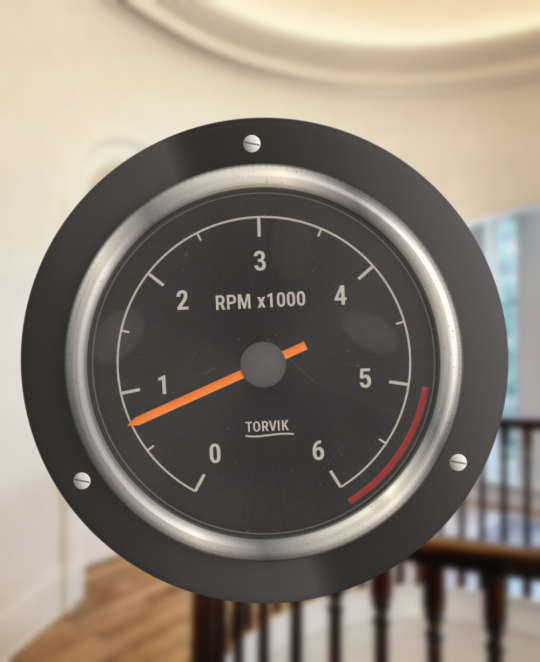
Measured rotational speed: 750
